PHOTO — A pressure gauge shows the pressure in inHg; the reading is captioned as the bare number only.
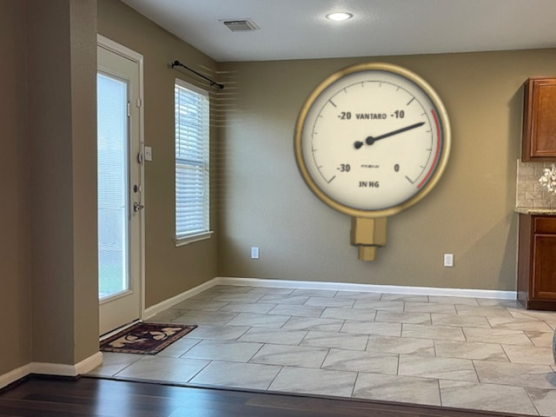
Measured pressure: -7
